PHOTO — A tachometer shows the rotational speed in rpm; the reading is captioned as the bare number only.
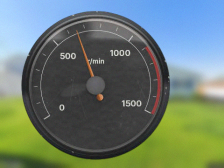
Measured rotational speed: 650
